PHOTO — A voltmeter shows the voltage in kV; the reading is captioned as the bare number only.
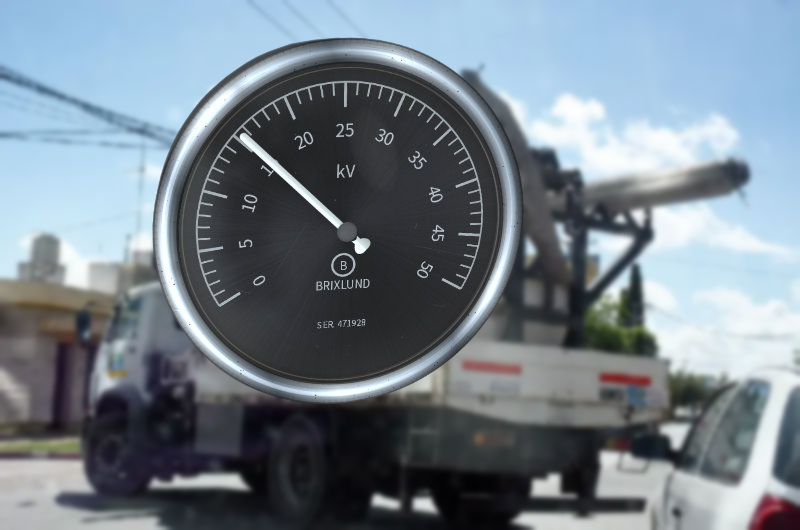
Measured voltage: 15.5
